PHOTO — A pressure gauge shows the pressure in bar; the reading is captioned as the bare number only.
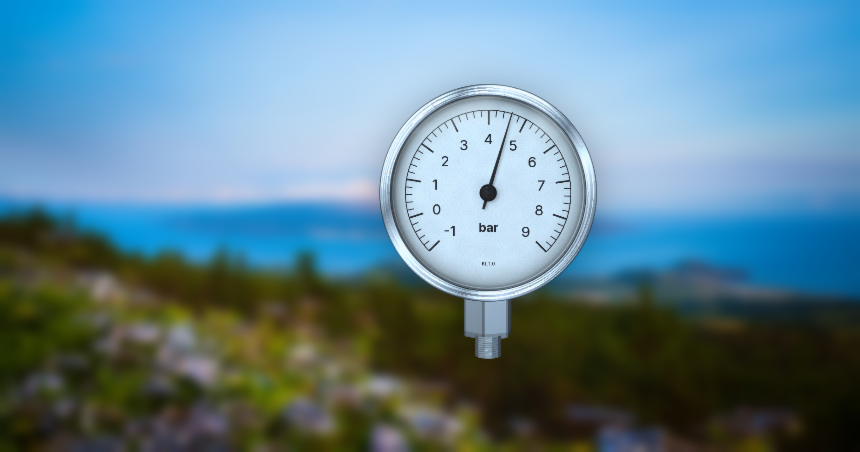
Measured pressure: 4.6
